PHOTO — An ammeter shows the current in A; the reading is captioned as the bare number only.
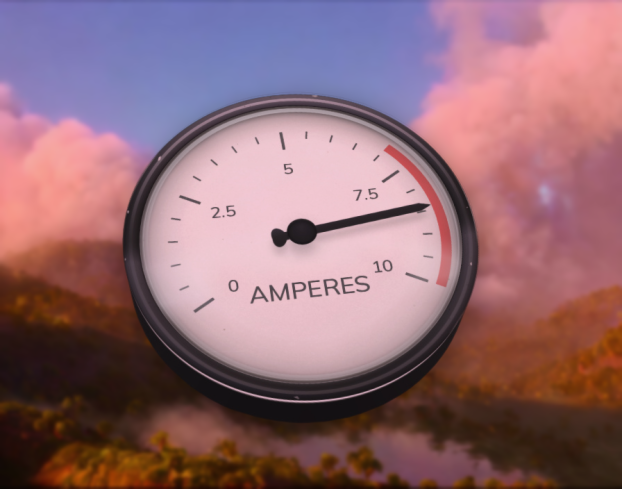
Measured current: 8.5
